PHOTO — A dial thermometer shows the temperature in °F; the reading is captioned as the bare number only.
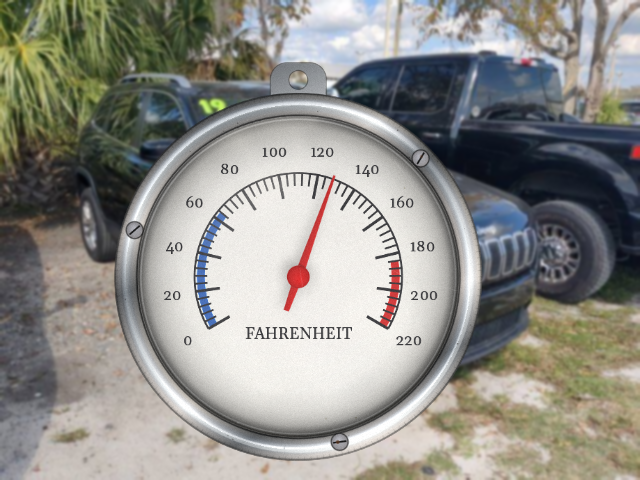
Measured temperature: 128
